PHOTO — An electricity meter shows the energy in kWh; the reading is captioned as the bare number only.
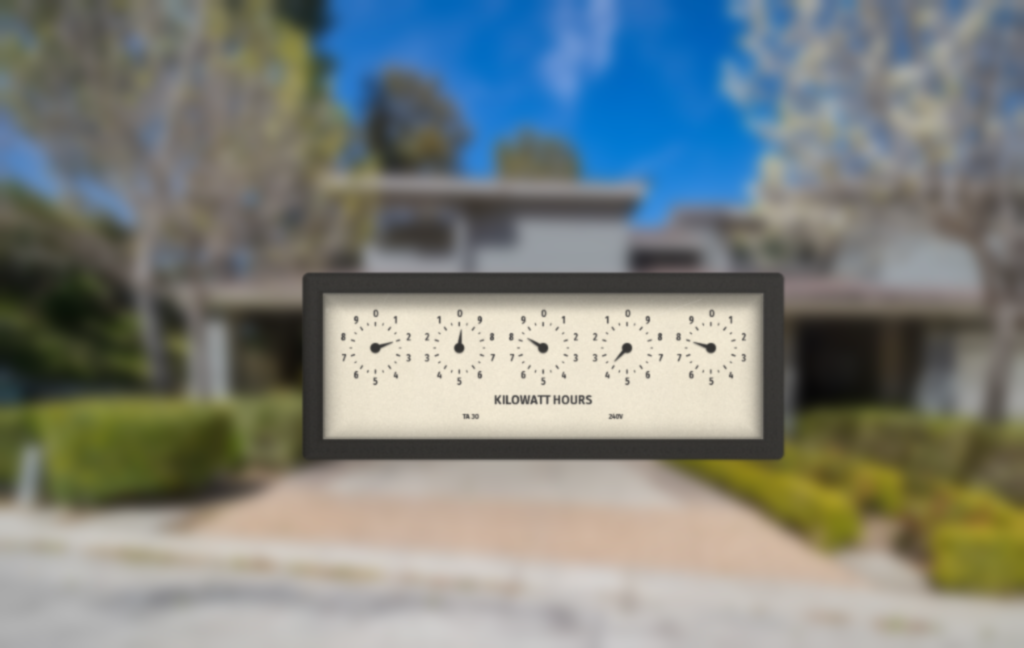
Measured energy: 19838
